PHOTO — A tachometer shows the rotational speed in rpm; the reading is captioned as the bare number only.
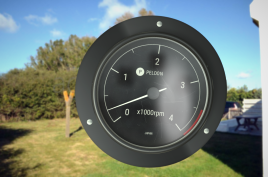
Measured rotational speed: 250
